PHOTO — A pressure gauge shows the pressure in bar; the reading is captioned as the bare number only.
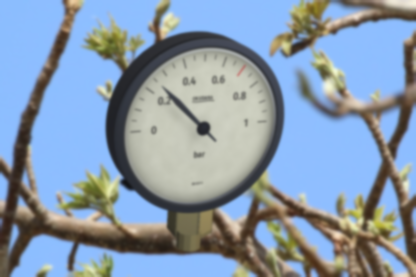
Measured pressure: 0.25
